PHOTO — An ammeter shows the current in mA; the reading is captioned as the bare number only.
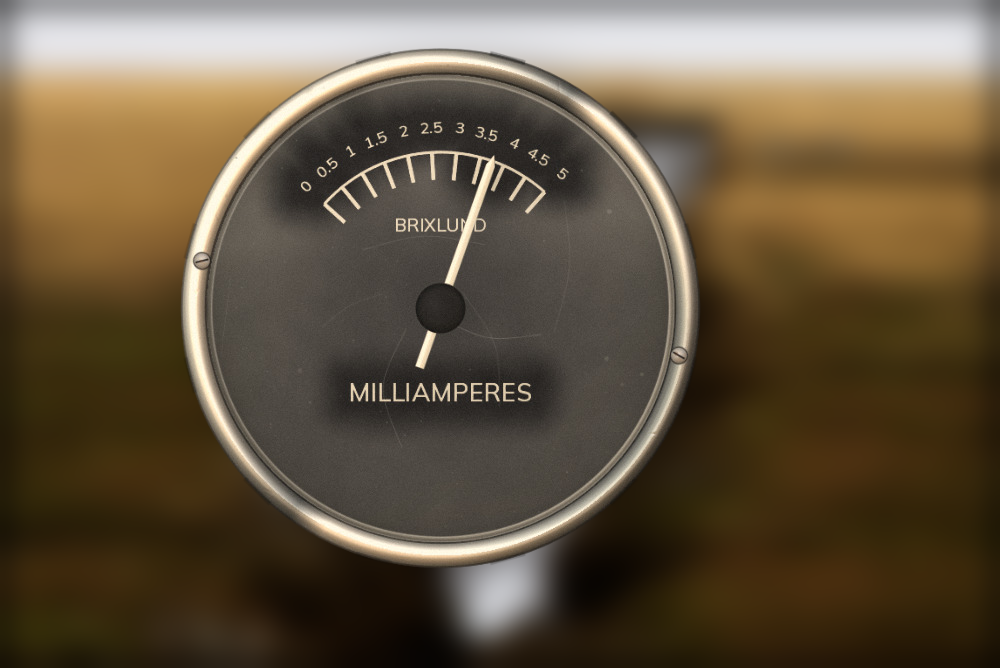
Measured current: 3.75
